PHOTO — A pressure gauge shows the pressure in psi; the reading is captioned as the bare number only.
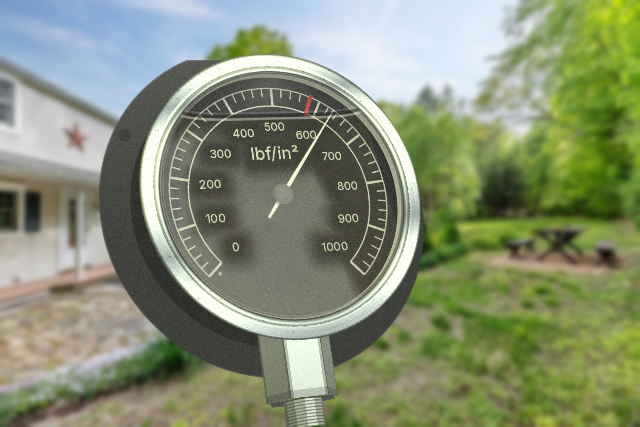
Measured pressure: 630
